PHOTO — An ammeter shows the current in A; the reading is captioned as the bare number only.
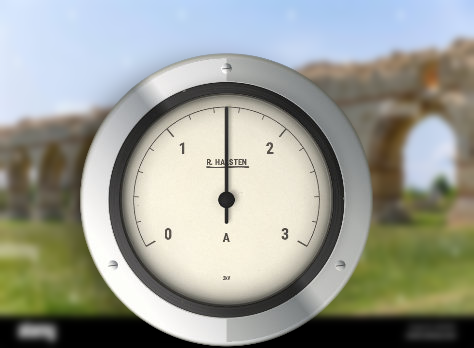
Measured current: 1.5
